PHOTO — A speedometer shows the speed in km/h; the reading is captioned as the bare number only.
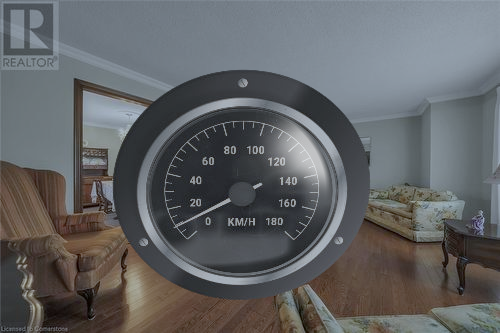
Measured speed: 10
